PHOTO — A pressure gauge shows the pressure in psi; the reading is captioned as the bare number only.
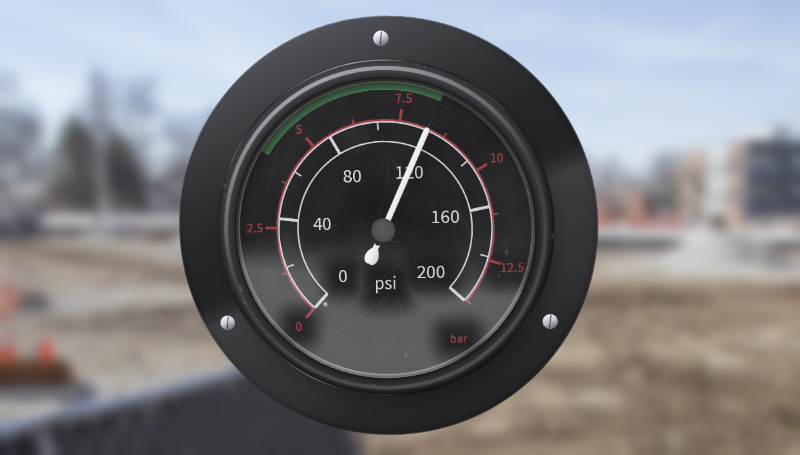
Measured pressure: 120
